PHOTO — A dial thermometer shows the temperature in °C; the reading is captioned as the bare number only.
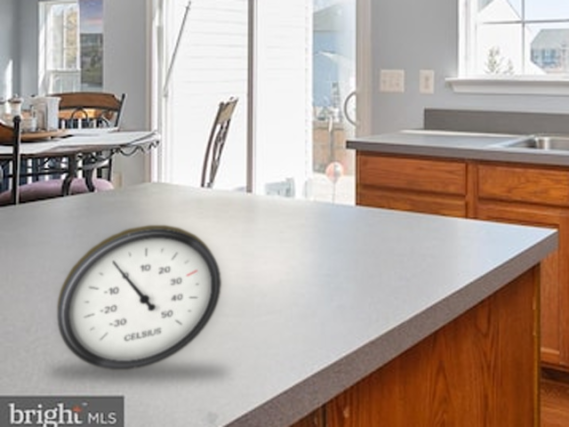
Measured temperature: 0
